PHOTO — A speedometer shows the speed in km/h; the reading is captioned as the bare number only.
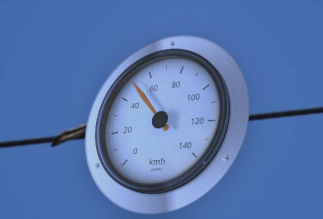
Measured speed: 50
